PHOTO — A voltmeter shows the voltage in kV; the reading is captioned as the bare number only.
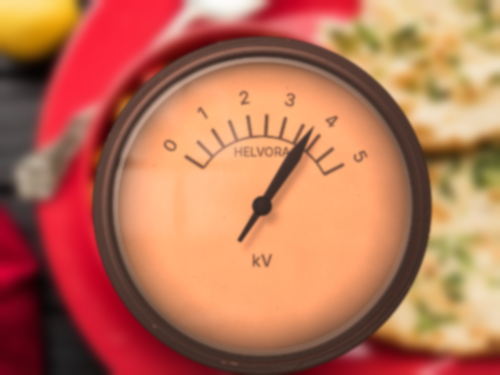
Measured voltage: 3.75
